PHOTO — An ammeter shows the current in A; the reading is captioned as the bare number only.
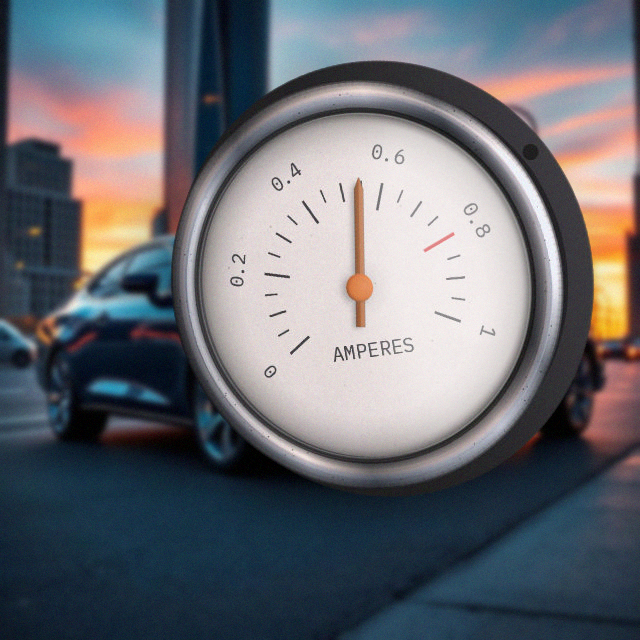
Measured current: 0.55
